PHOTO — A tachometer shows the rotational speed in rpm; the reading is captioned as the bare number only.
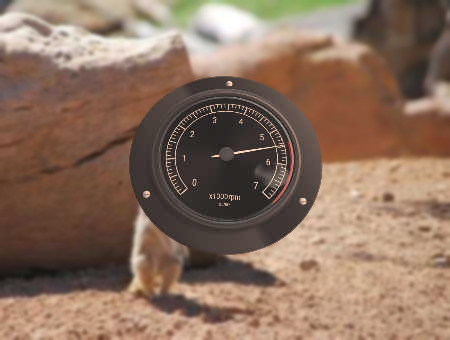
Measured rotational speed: 5500
